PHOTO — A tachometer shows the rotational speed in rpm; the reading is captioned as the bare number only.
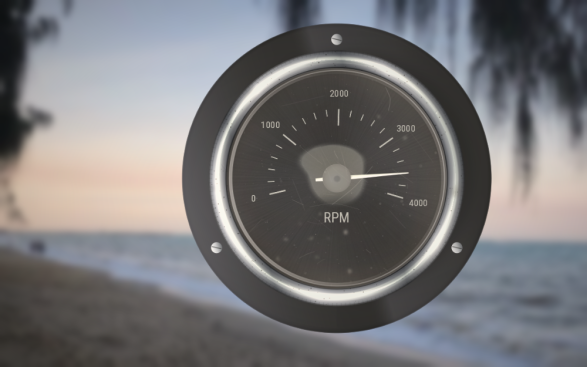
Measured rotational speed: 3600
